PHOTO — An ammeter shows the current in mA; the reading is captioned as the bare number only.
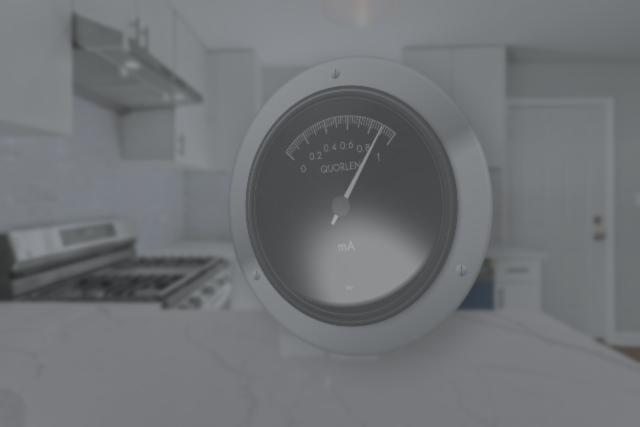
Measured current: 0.9
